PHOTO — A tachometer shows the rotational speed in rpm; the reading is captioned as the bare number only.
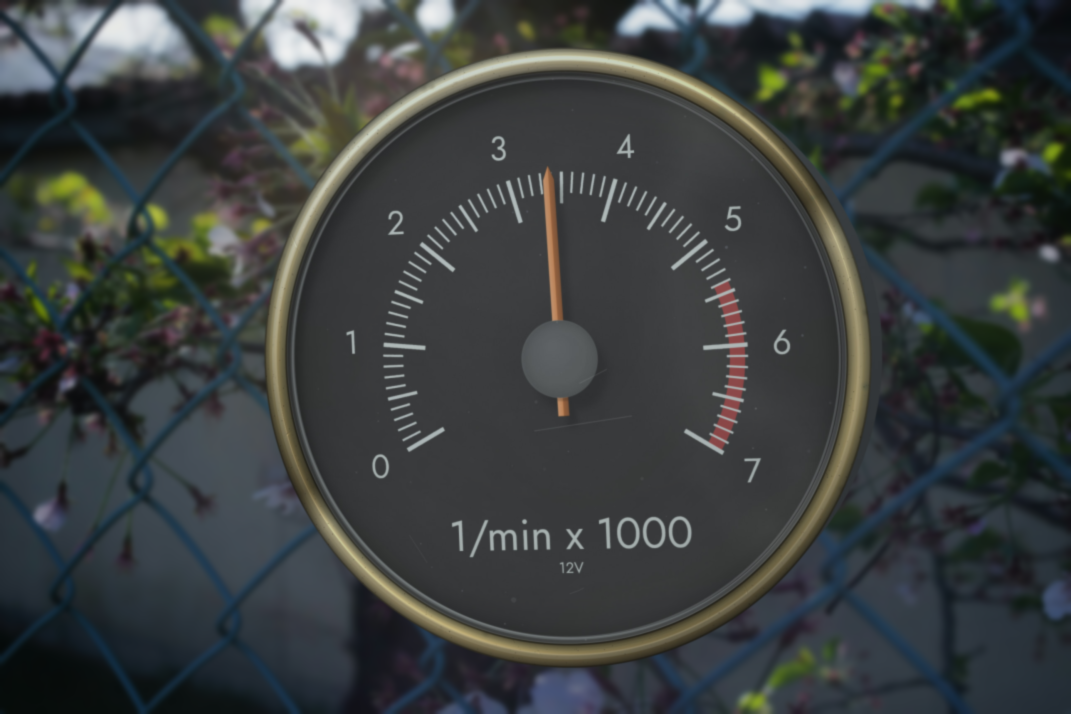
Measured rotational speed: 3400
